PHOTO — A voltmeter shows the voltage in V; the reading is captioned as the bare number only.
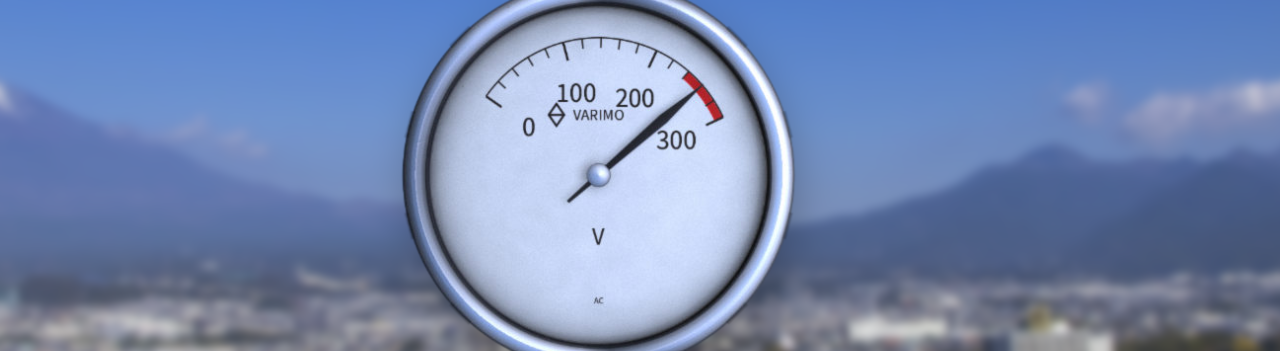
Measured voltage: 260
